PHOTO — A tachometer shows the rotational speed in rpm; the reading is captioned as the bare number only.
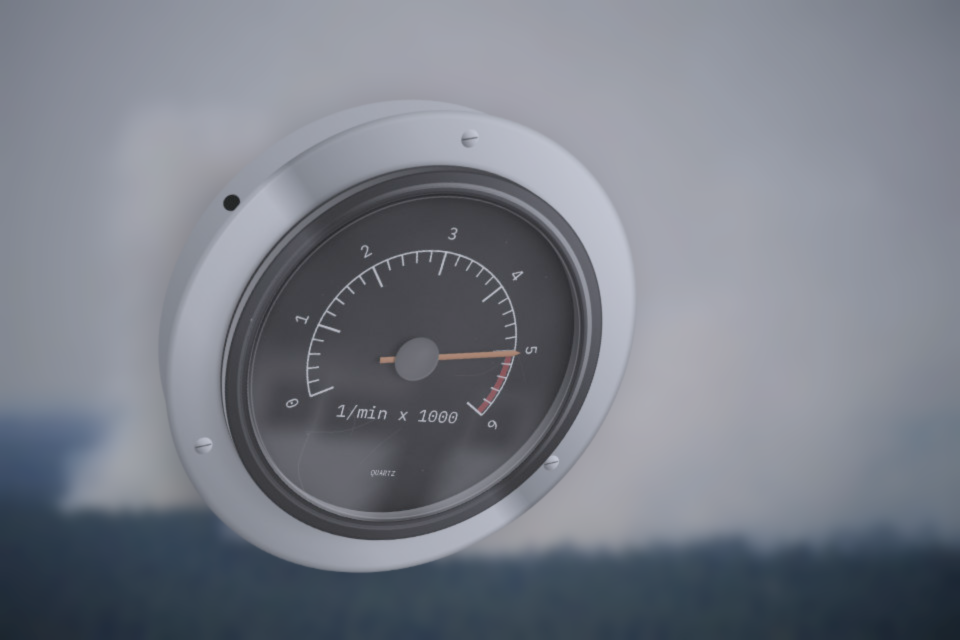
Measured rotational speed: 5000
